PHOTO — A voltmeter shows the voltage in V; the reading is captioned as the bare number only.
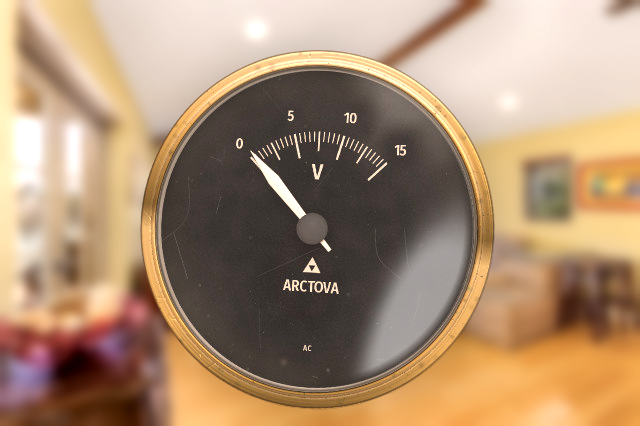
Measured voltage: 0.5
